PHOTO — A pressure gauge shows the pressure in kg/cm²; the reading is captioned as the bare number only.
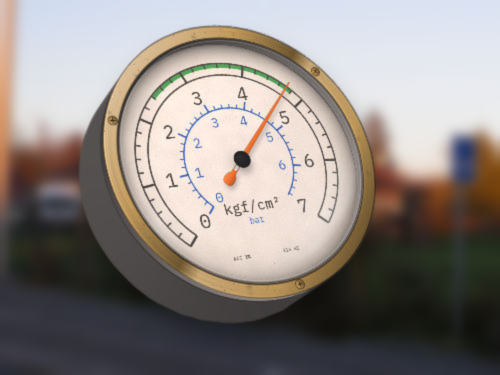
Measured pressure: 4.7
